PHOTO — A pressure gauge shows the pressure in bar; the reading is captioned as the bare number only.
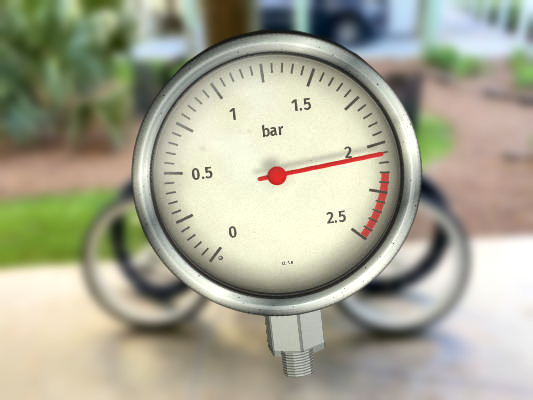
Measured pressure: 2.05
